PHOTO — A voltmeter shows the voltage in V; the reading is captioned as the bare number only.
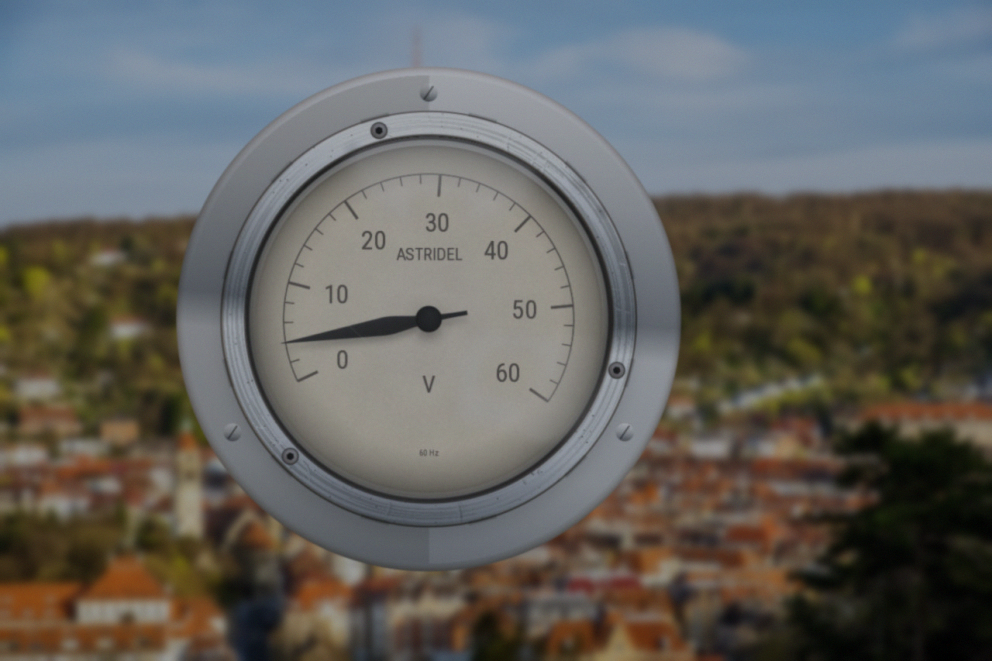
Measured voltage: 4
